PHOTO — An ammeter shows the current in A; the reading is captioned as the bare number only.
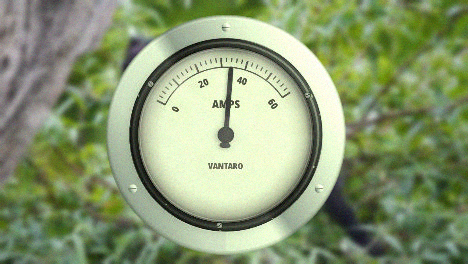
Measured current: 34
